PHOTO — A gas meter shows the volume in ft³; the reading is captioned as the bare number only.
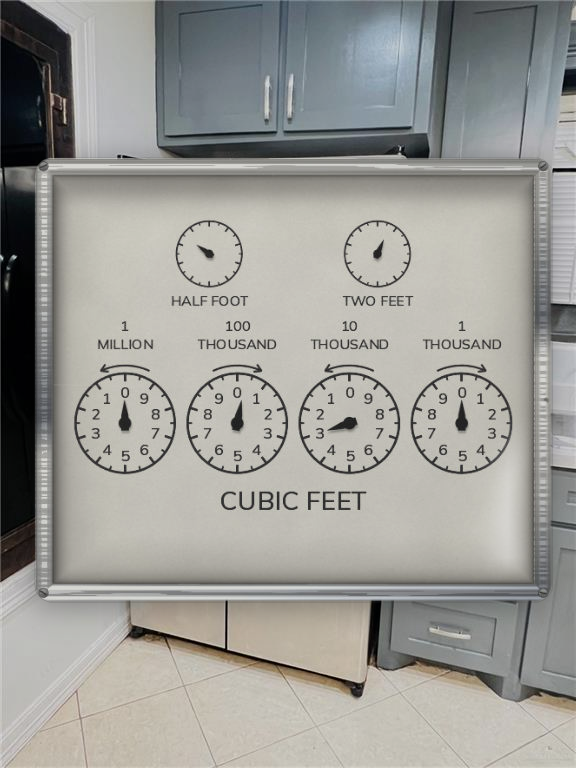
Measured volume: 3000
